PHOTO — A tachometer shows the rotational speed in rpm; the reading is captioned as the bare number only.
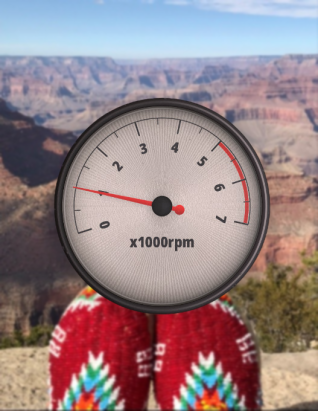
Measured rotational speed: 1000
